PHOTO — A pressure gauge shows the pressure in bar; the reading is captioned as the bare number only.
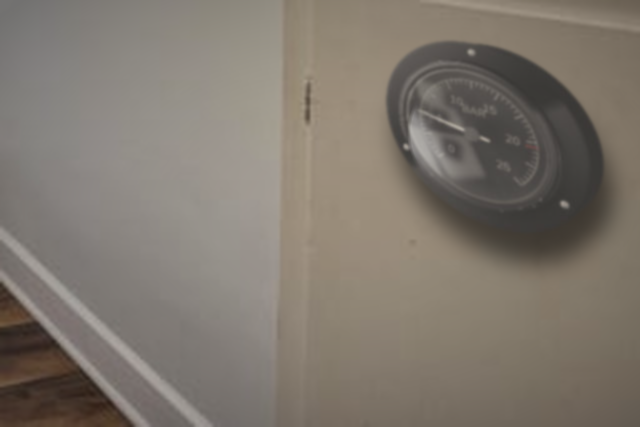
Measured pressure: 5
